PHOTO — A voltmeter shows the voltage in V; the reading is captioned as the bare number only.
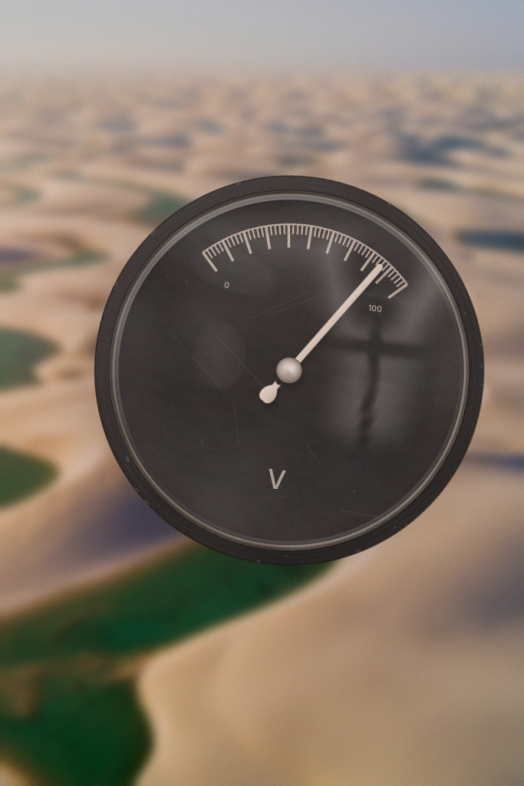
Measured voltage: 86
